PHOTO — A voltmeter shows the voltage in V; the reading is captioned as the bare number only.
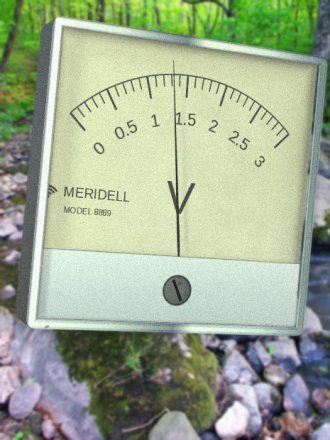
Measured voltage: 1.3
